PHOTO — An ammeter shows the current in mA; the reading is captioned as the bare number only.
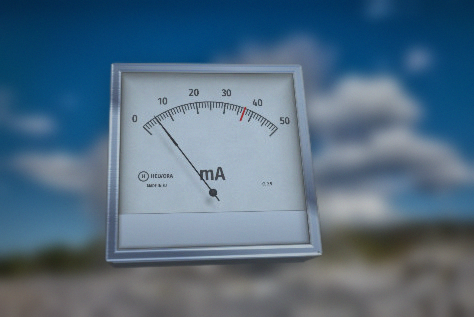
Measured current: 5
